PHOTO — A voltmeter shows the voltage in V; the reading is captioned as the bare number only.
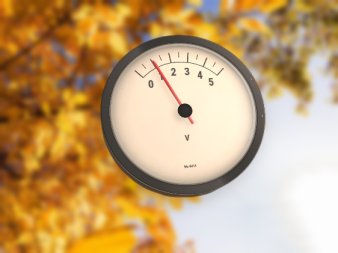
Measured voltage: 1
